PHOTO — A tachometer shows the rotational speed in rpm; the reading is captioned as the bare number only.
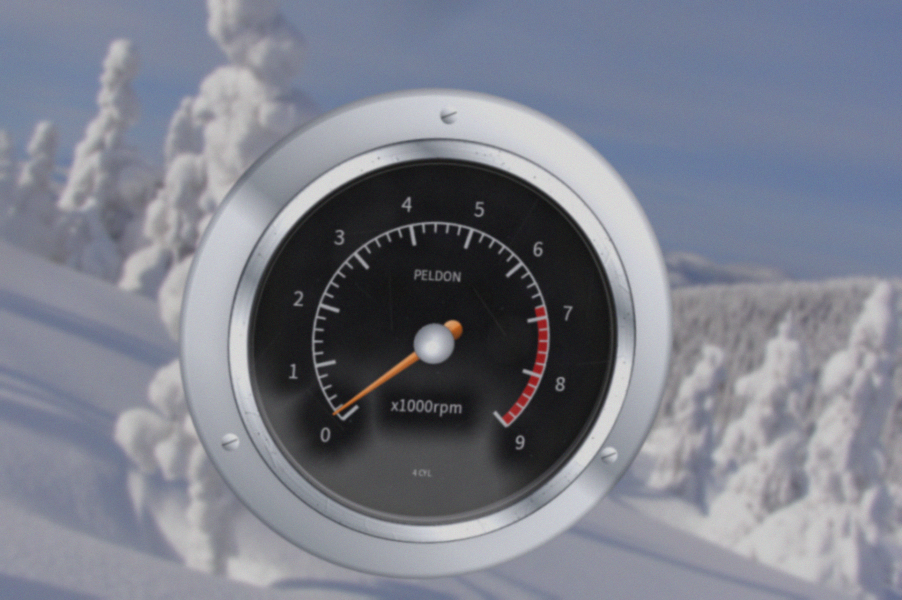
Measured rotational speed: 200
